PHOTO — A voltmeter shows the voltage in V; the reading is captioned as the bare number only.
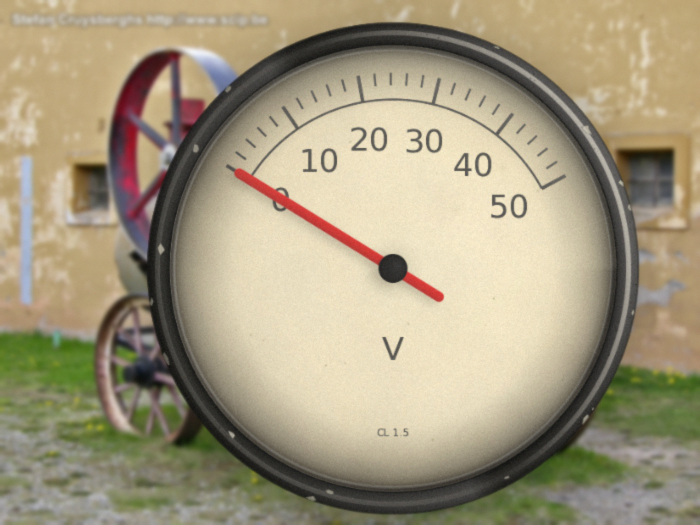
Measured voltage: 0
